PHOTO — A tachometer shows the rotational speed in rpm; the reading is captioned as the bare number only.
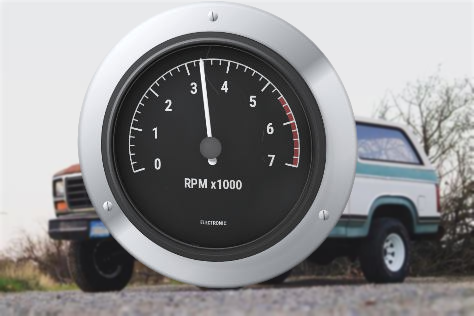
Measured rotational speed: 3400
